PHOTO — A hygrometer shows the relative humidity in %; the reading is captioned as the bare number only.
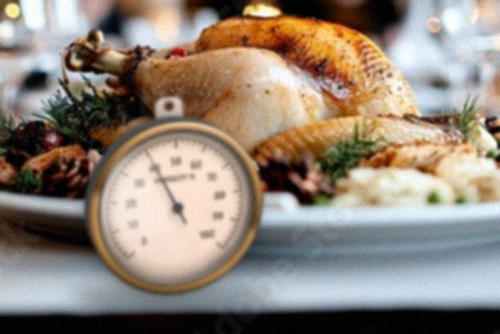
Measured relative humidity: 40
